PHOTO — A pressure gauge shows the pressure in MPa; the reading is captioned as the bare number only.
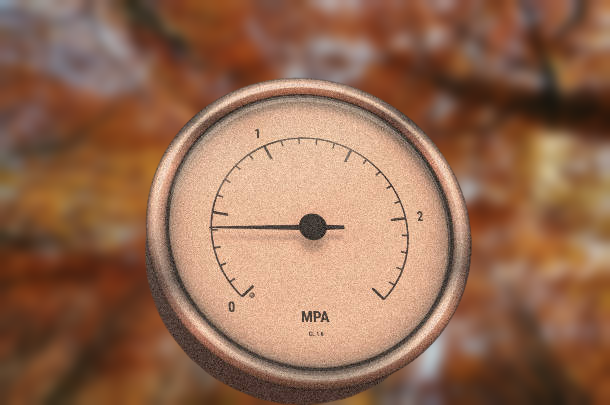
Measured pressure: 0.4
